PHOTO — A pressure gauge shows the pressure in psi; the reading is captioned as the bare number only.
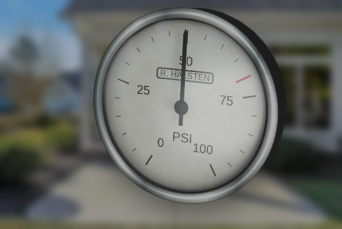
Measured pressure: 50
